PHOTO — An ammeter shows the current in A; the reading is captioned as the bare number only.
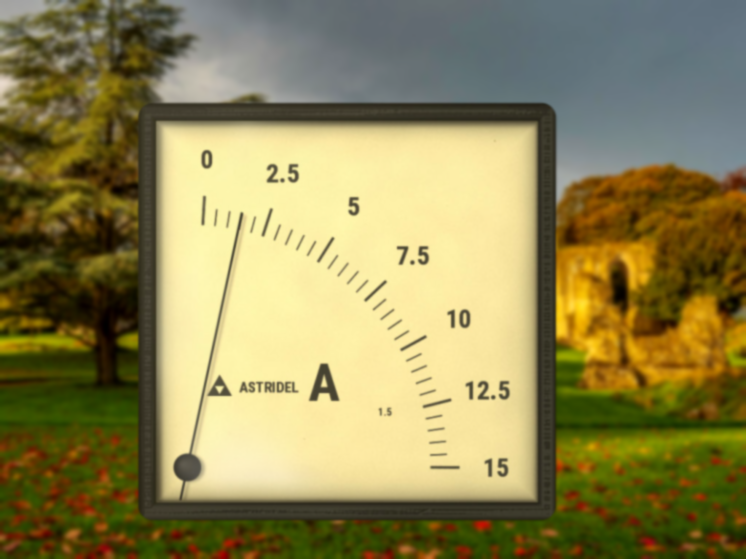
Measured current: 1.5
